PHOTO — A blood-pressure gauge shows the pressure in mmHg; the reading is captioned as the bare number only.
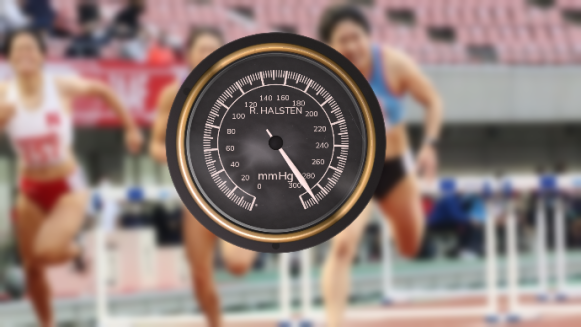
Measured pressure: 290
